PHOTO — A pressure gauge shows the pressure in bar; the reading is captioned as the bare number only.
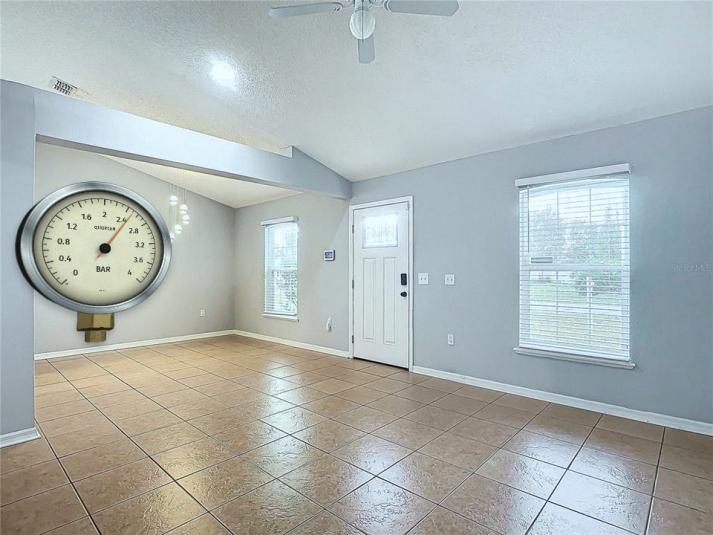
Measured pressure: 2.5
